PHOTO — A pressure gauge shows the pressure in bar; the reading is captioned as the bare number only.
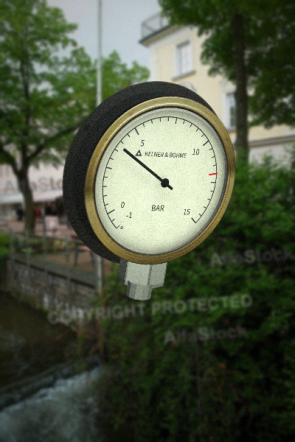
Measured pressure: 3.75
